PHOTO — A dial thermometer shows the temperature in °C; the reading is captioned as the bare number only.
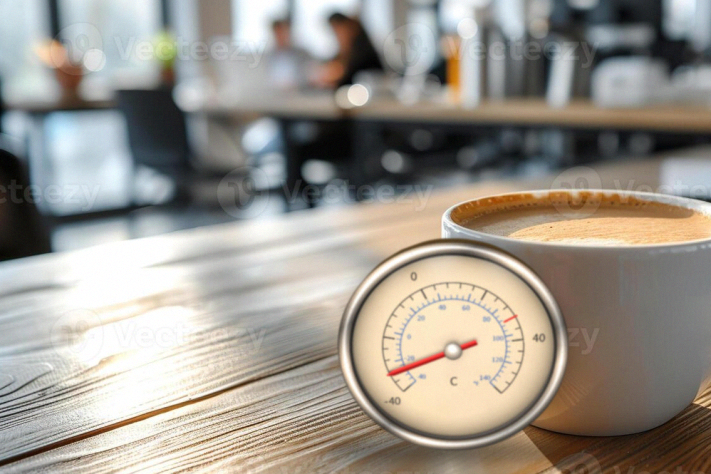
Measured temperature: -32
